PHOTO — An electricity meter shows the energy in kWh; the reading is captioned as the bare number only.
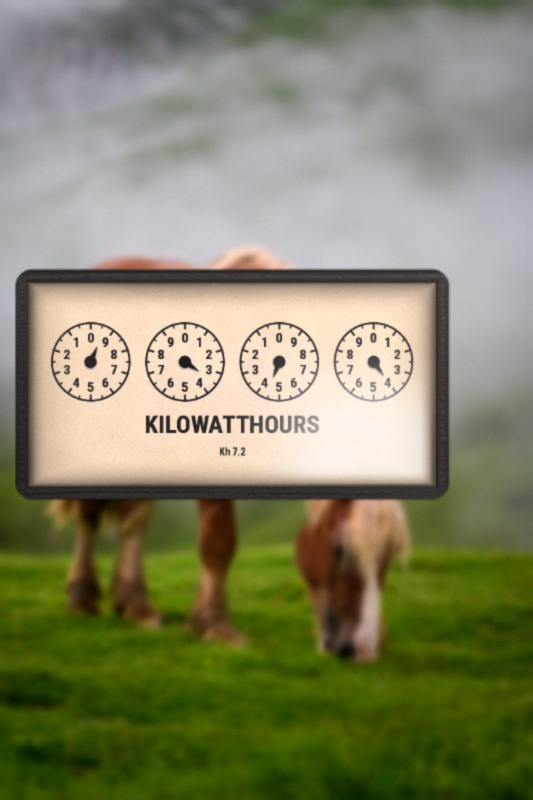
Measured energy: 9344
